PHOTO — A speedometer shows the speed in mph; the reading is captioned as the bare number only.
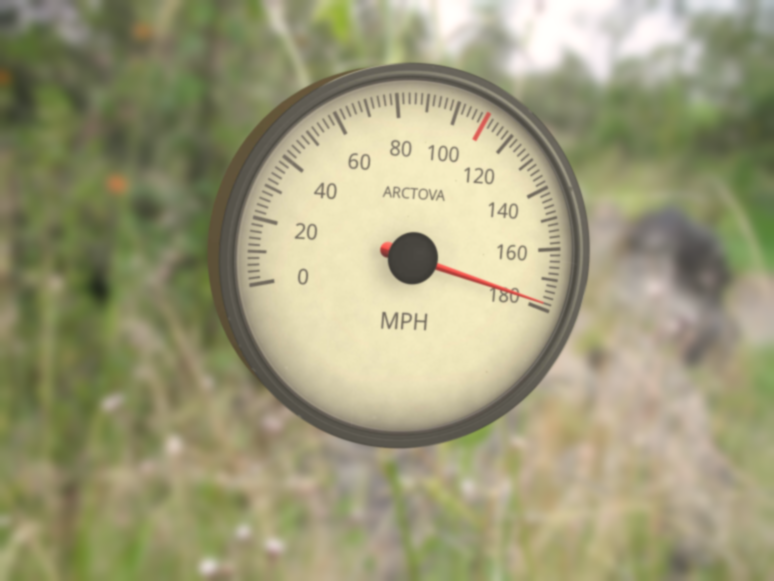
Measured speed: 178
